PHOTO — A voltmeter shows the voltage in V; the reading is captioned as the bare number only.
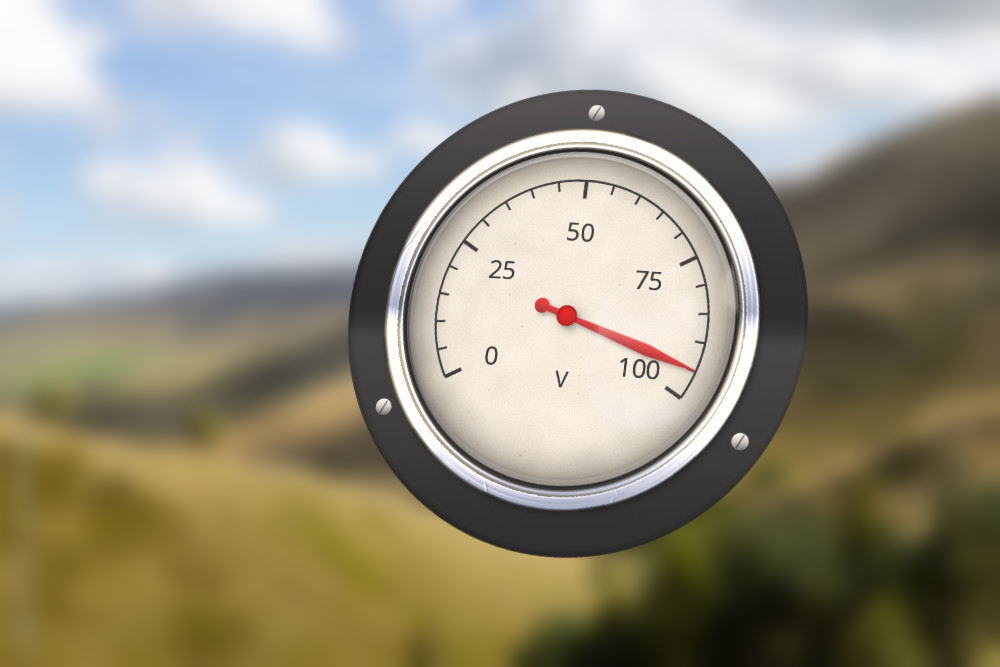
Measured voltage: 95
